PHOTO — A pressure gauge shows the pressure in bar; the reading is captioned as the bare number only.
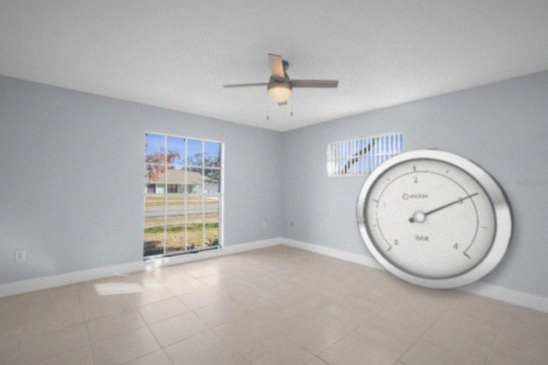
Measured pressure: 3
